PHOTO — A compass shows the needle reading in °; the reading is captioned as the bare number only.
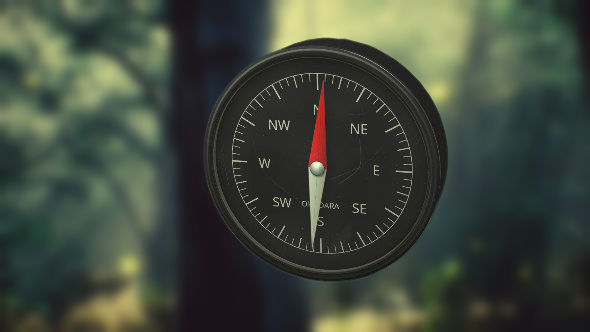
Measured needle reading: 5
